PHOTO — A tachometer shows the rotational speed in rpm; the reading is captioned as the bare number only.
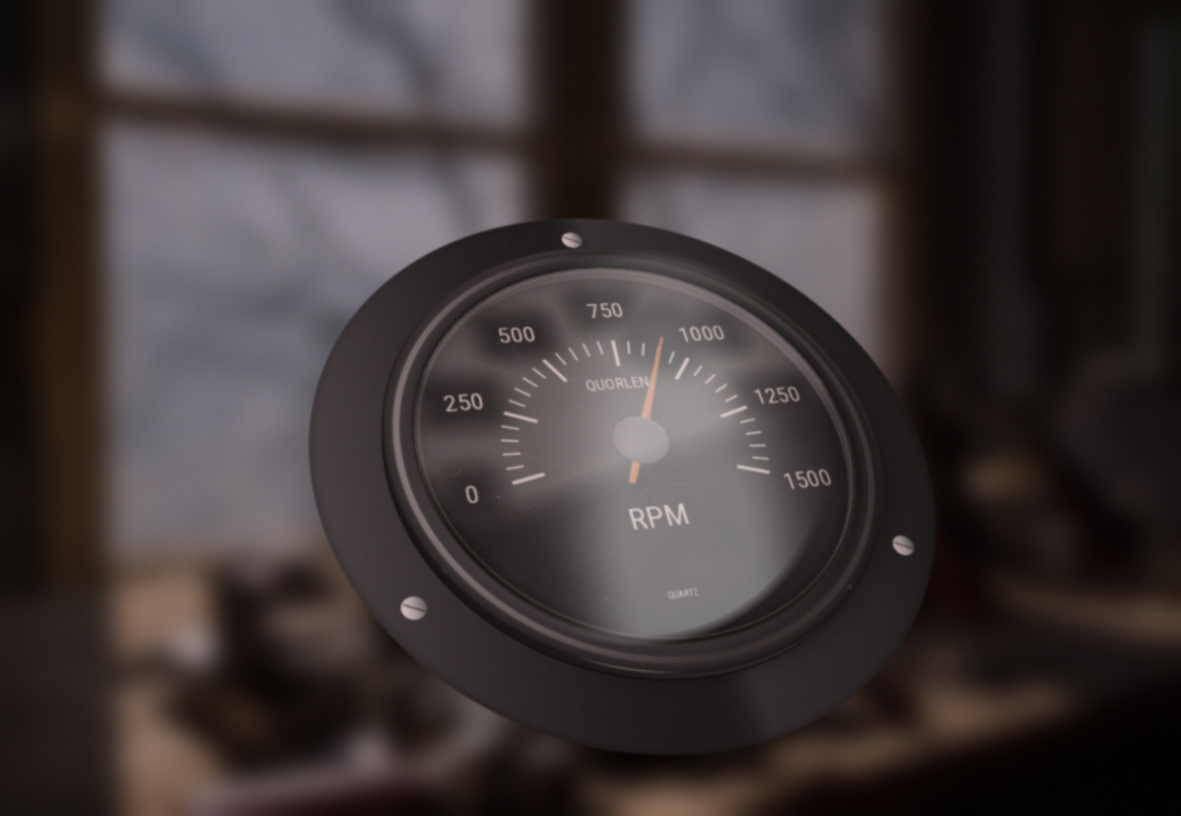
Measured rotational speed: 900
